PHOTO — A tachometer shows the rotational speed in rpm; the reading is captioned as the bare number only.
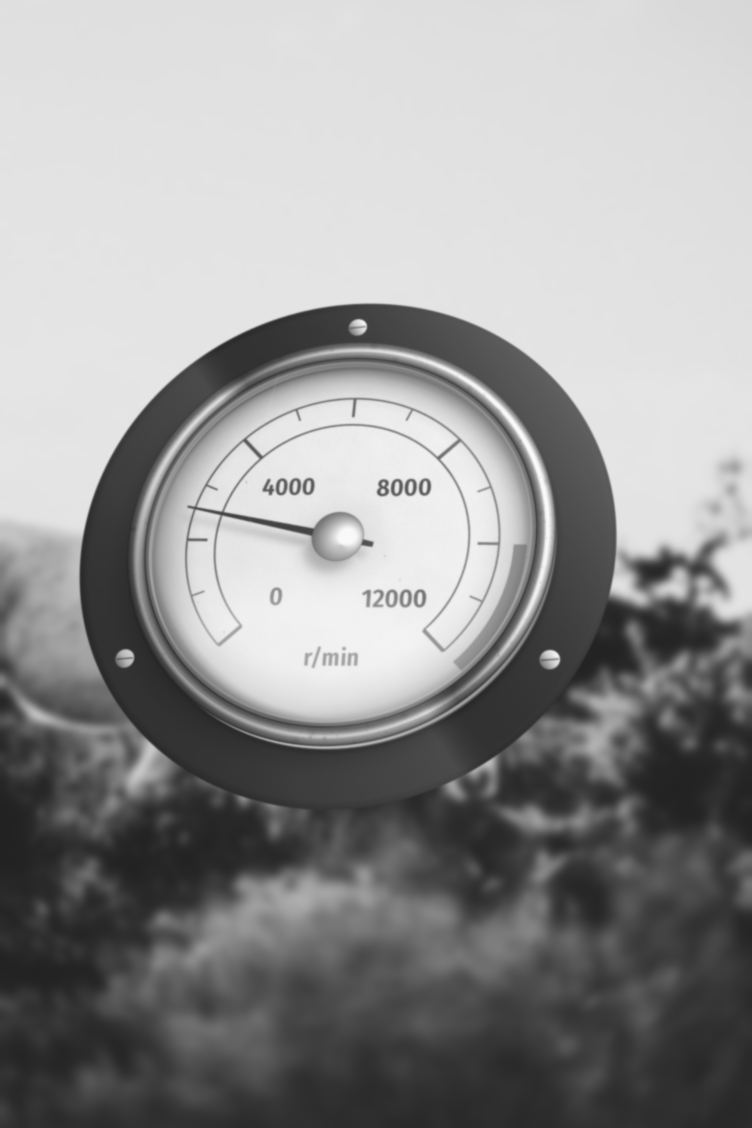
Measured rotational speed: 2500
